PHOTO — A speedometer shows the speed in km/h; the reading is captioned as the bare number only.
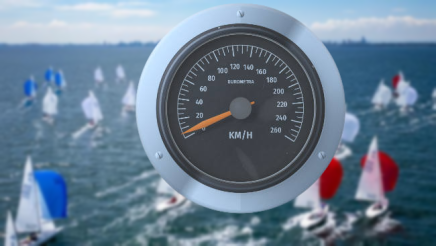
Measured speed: 5
